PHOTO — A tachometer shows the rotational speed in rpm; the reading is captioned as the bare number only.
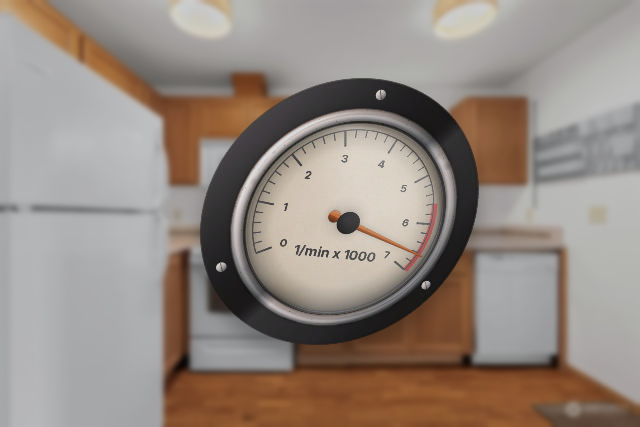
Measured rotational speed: 6600
